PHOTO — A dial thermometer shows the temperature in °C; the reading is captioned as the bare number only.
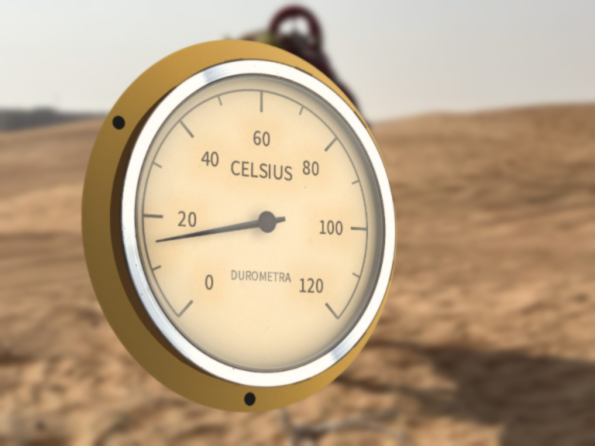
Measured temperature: 15
